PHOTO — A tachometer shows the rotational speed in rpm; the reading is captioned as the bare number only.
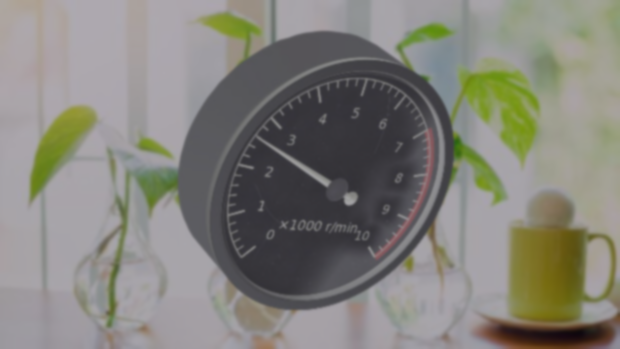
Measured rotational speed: 2600
